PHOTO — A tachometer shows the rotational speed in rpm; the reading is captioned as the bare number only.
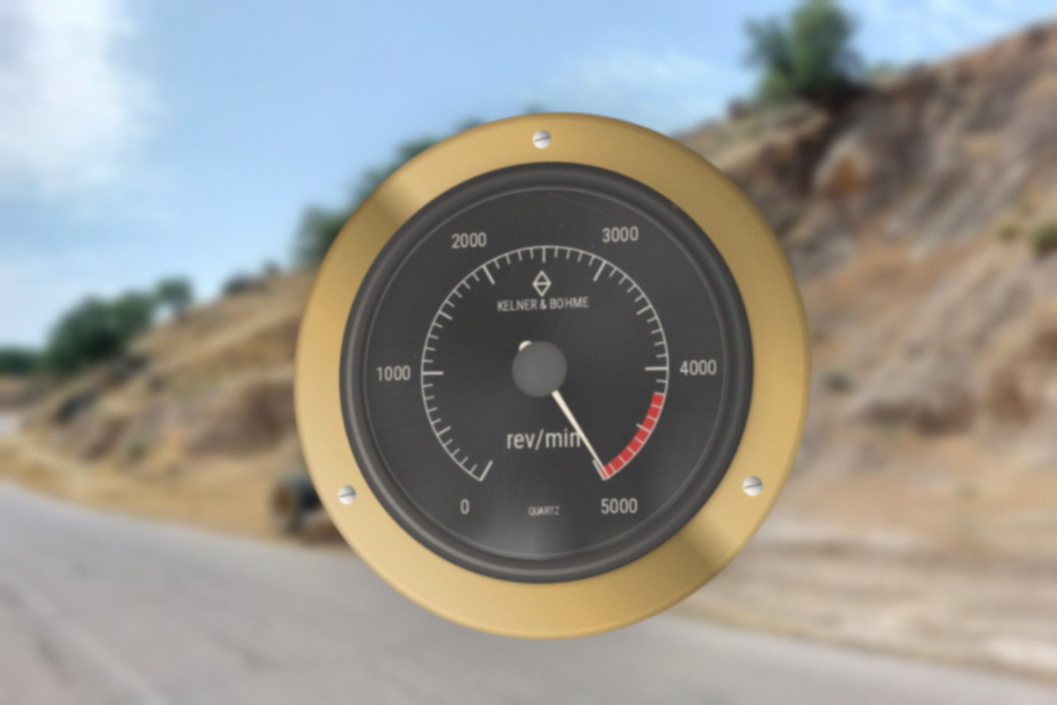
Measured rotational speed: 4950
